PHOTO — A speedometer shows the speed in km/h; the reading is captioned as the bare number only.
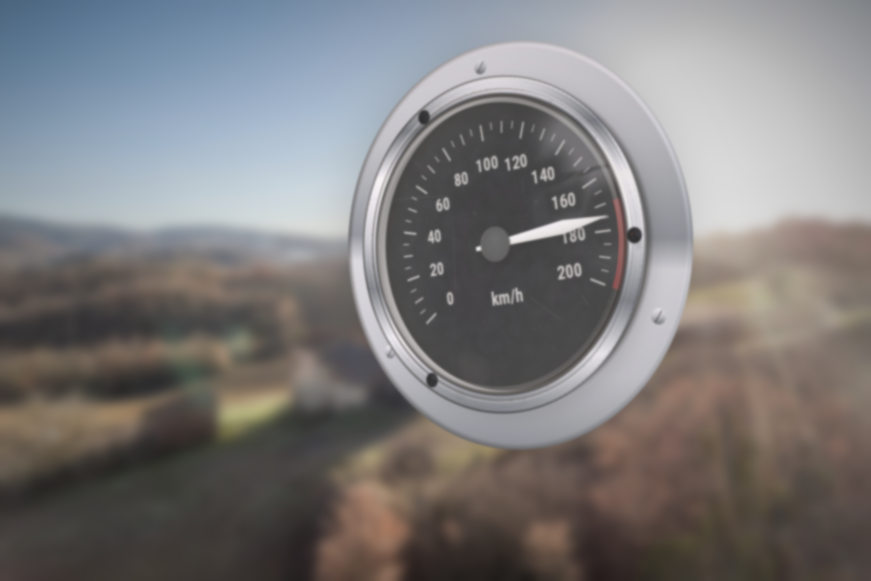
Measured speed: 175
